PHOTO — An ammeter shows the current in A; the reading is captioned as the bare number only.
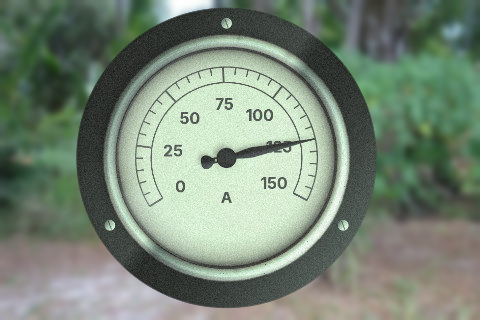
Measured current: 125
